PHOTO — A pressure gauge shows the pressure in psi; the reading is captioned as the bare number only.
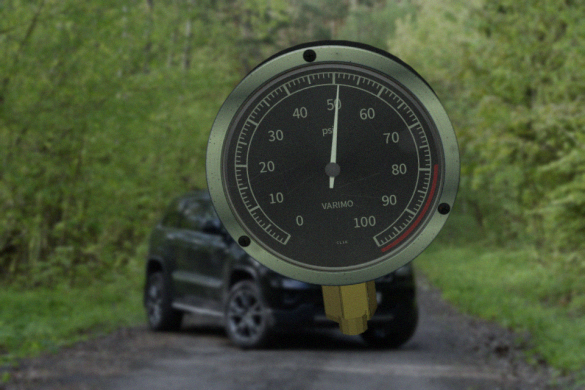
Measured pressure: 51
